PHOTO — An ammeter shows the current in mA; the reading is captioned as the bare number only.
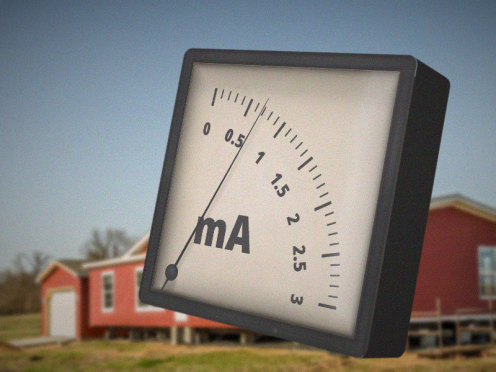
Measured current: 0.7
